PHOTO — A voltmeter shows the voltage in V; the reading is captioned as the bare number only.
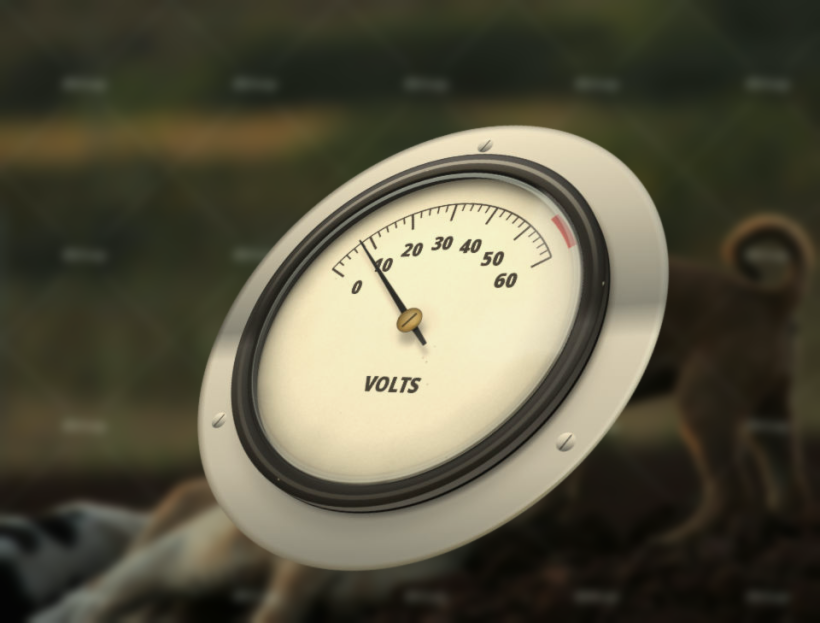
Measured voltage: 8
